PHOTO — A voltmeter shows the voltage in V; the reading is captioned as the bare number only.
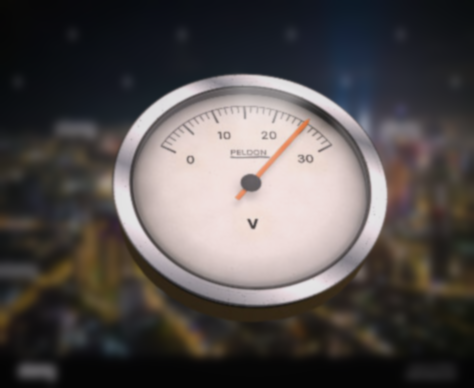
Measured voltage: 25
